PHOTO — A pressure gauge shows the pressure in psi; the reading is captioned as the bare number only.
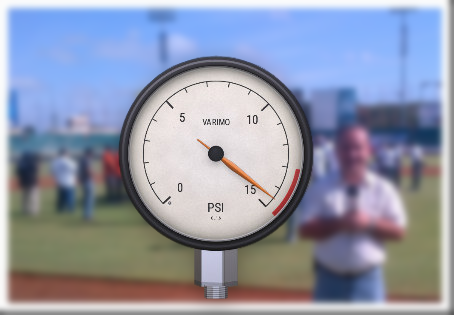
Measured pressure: 14.5
